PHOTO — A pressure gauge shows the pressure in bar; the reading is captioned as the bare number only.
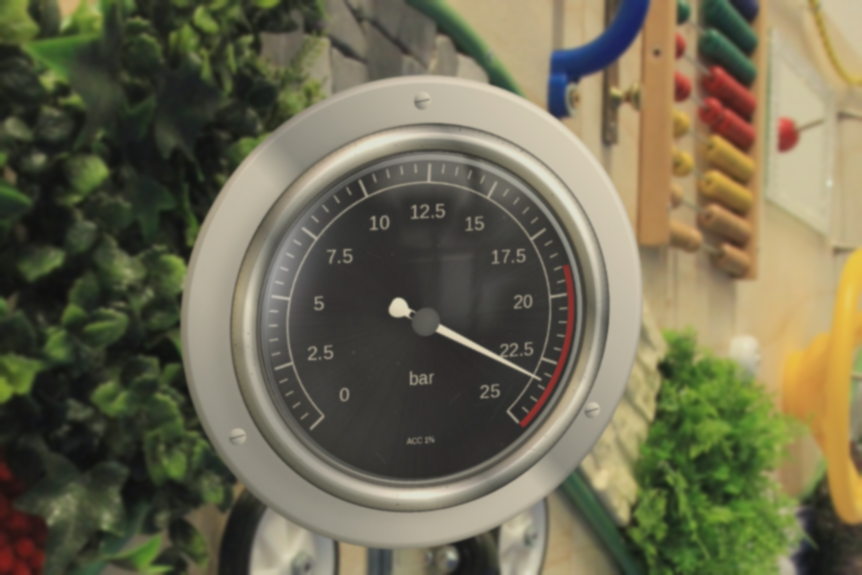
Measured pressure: 23.25
